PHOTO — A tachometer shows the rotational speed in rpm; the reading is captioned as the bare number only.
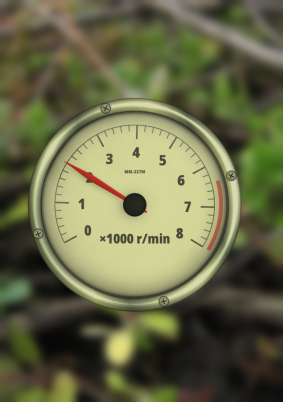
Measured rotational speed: 2000
